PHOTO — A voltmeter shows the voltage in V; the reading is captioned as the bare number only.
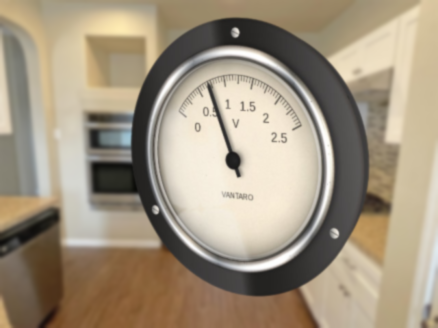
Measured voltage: 0.75
